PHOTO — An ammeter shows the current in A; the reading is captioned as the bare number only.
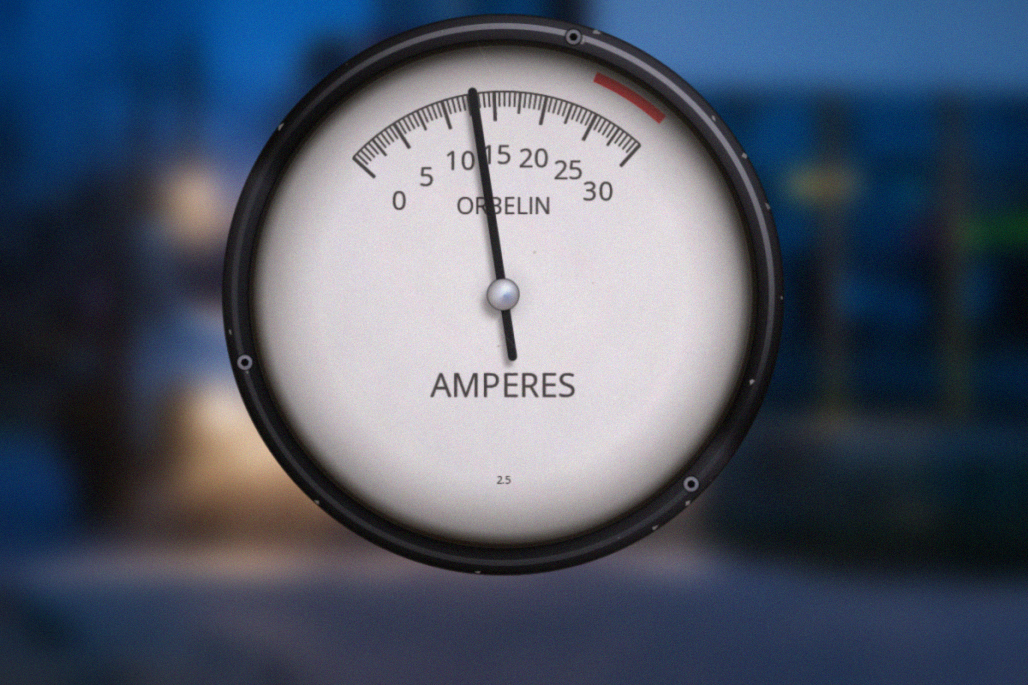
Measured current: 13
